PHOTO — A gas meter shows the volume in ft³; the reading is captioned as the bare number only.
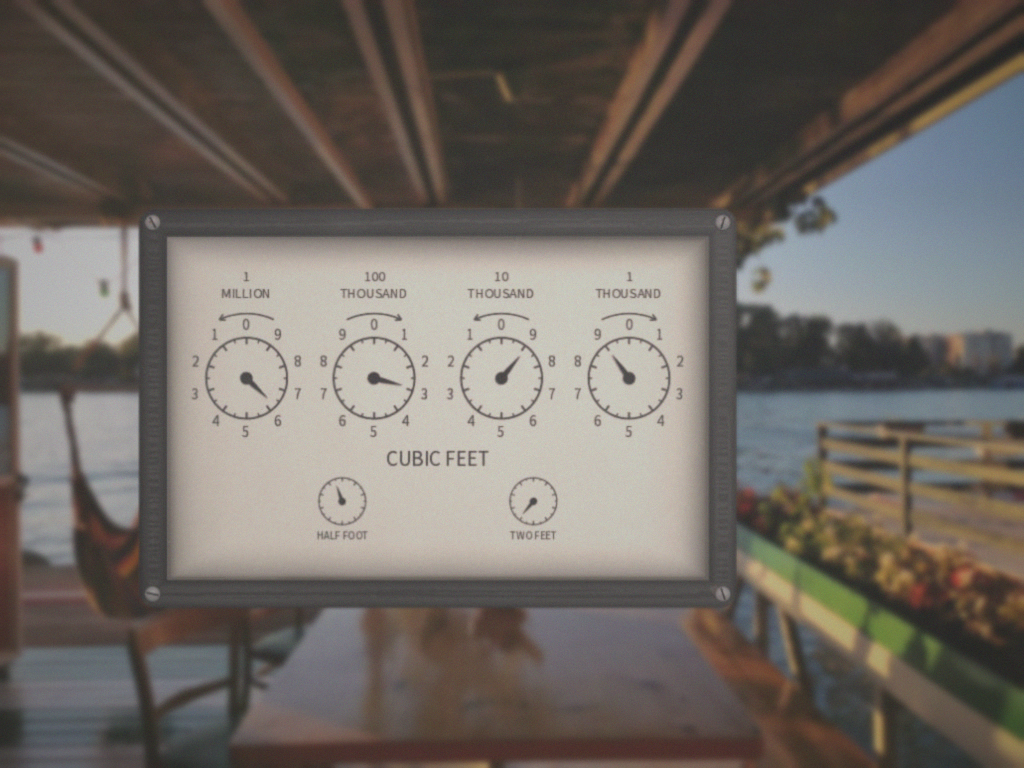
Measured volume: 628900
